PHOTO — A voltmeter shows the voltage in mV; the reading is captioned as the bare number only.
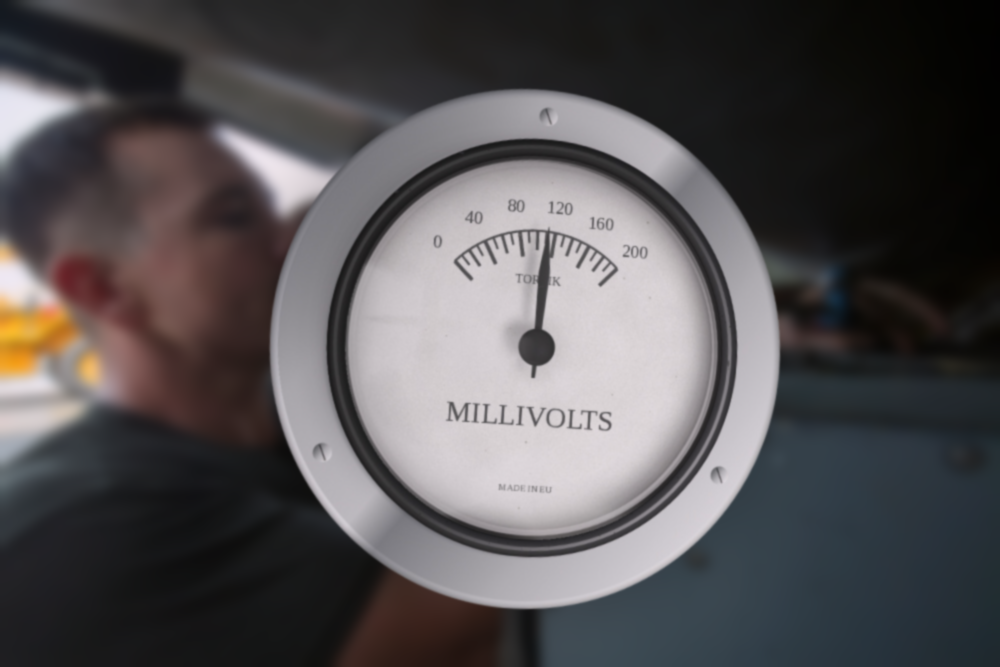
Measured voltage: 110
